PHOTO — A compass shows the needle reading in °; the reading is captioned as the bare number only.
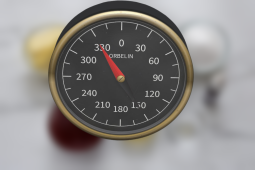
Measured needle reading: 330
